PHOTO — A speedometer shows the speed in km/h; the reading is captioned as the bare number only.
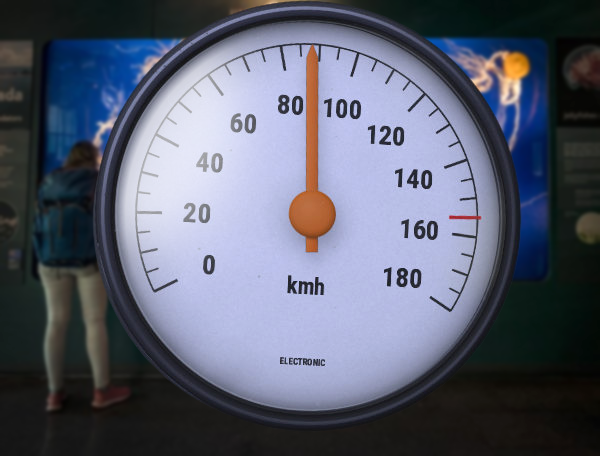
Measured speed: 87.5
